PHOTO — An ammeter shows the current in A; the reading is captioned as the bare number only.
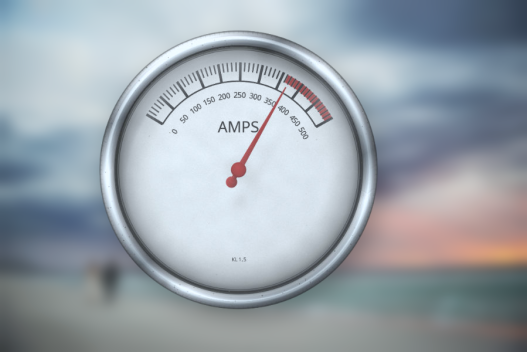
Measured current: 370
